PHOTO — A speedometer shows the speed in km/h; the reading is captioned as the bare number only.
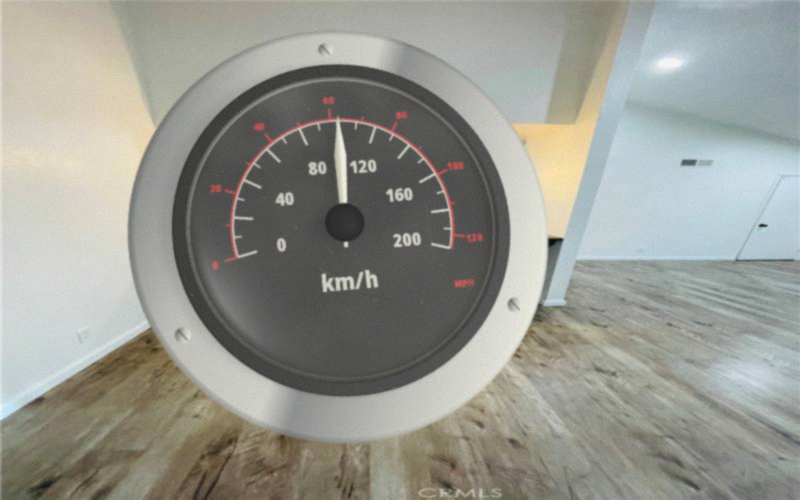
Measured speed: 100
